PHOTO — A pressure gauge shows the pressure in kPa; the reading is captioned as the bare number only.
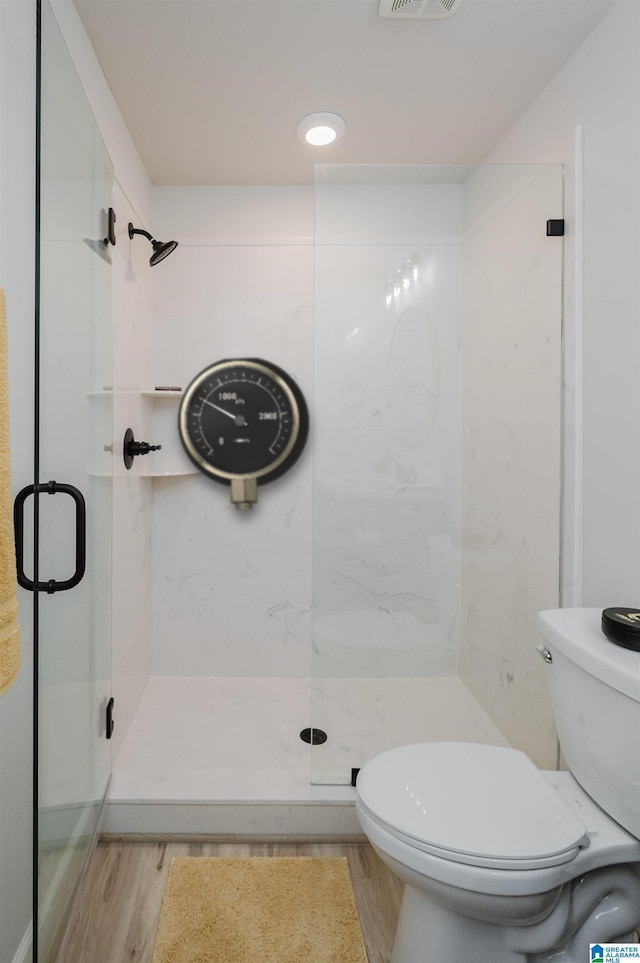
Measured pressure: 700
